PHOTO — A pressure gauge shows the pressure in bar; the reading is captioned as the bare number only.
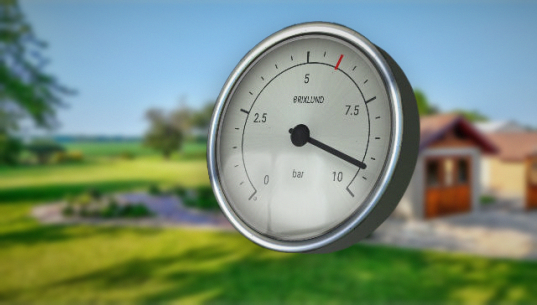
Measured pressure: 9.25
